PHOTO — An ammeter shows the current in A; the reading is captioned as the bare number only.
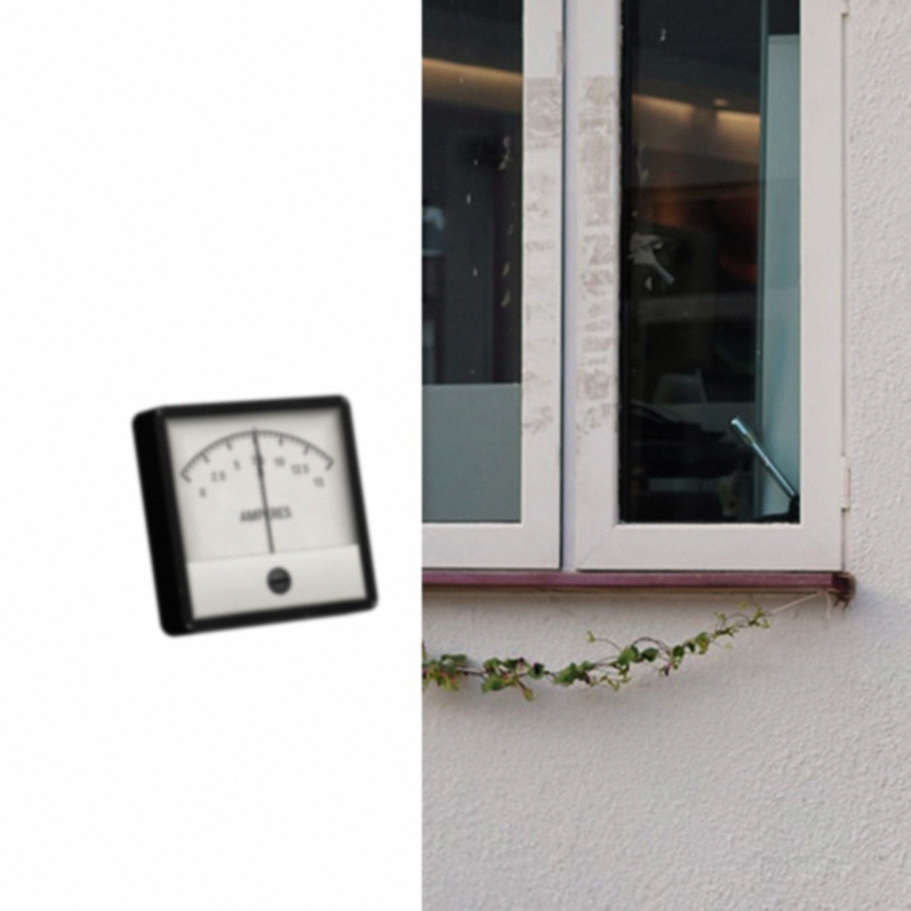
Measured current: 7.5
